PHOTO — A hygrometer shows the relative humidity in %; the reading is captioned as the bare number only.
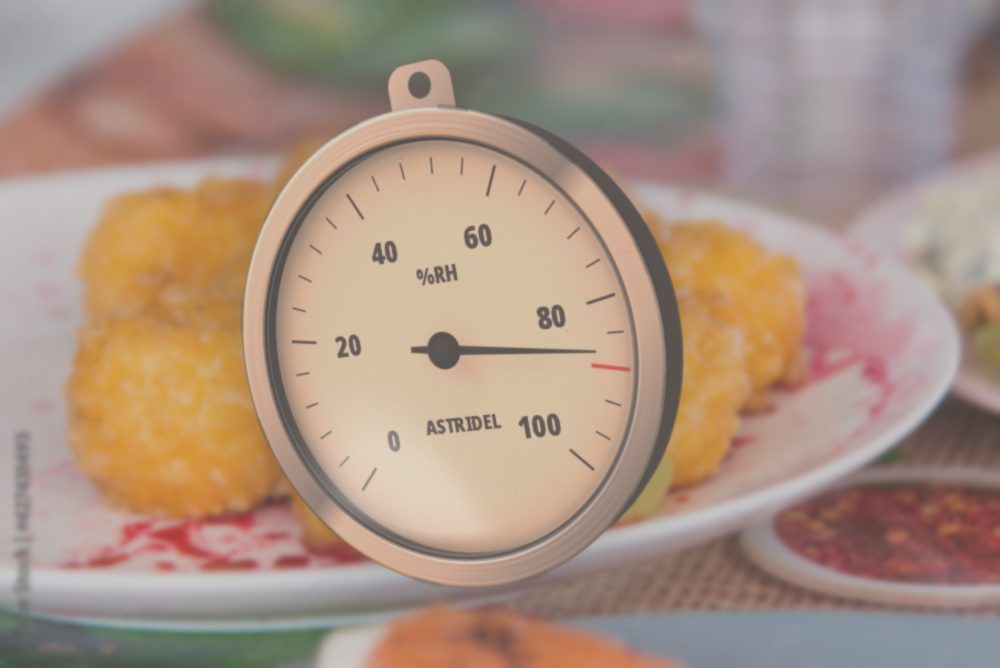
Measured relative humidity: 86
